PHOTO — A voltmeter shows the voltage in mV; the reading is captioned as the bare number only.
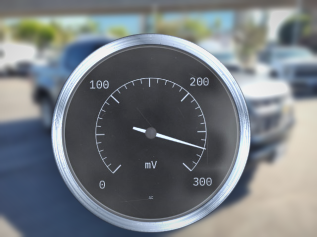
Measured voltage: 270
